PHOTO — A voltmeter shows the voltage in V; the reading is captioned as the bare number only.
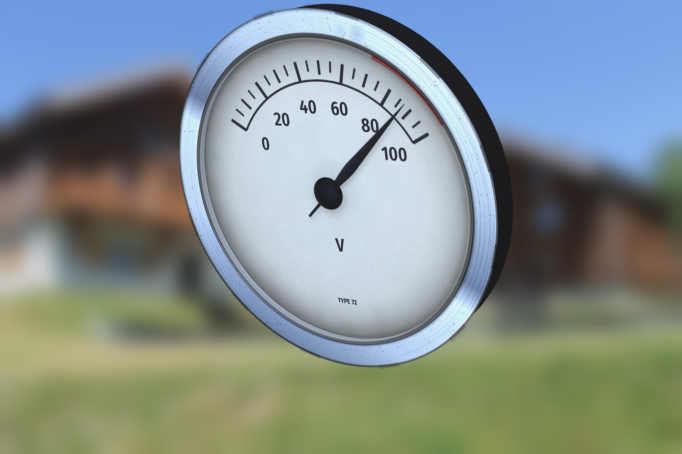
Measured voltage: 87.5
